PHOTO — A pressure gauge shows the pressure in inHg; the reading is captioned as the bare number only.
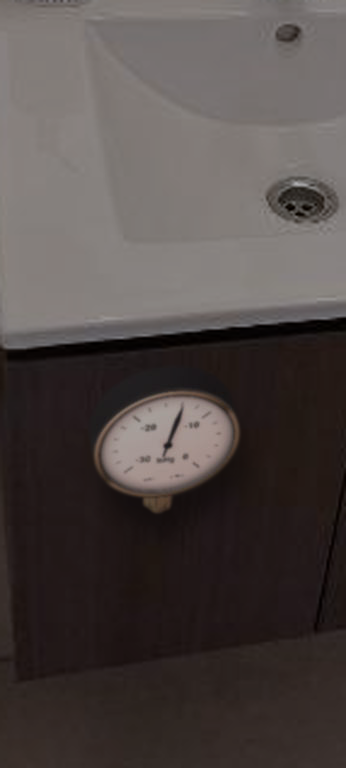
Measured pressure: -14
